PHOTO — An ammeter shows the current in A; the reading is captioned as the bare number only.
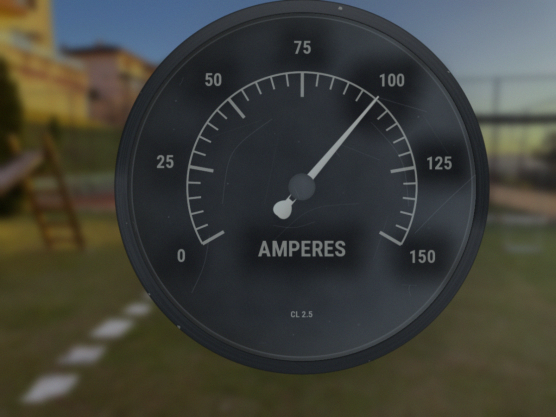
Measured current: 100
